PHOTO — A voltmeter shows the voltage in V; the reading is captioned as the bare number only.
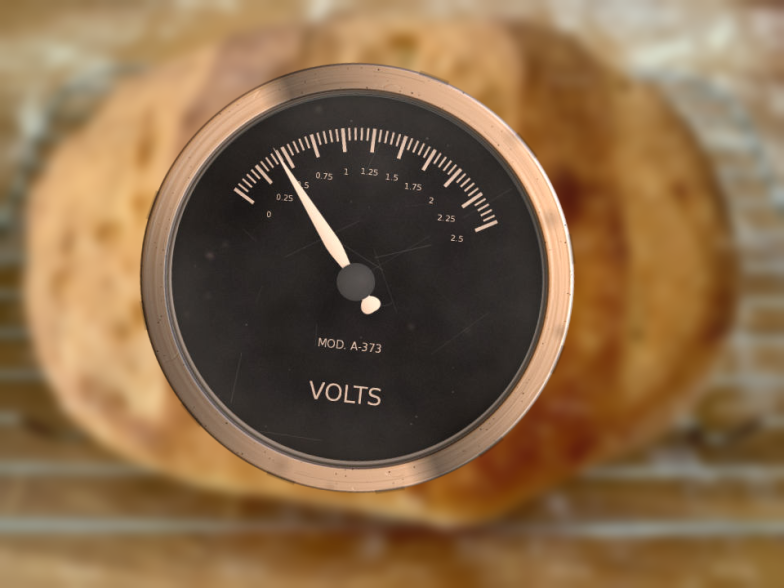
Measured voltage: 0.45
